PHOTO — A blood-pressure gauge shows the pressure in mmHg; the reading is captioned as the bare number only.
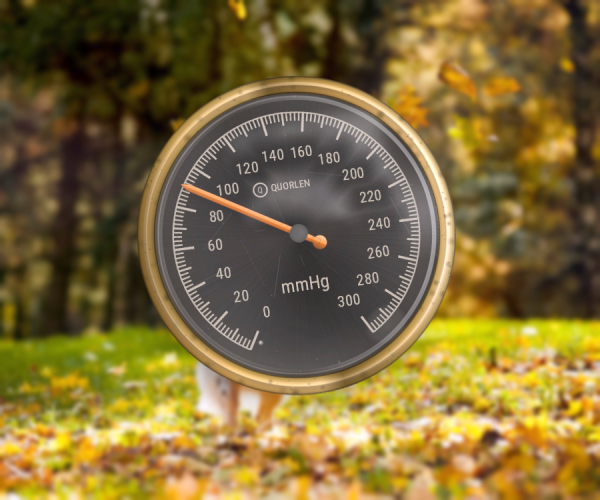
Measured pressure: 90
